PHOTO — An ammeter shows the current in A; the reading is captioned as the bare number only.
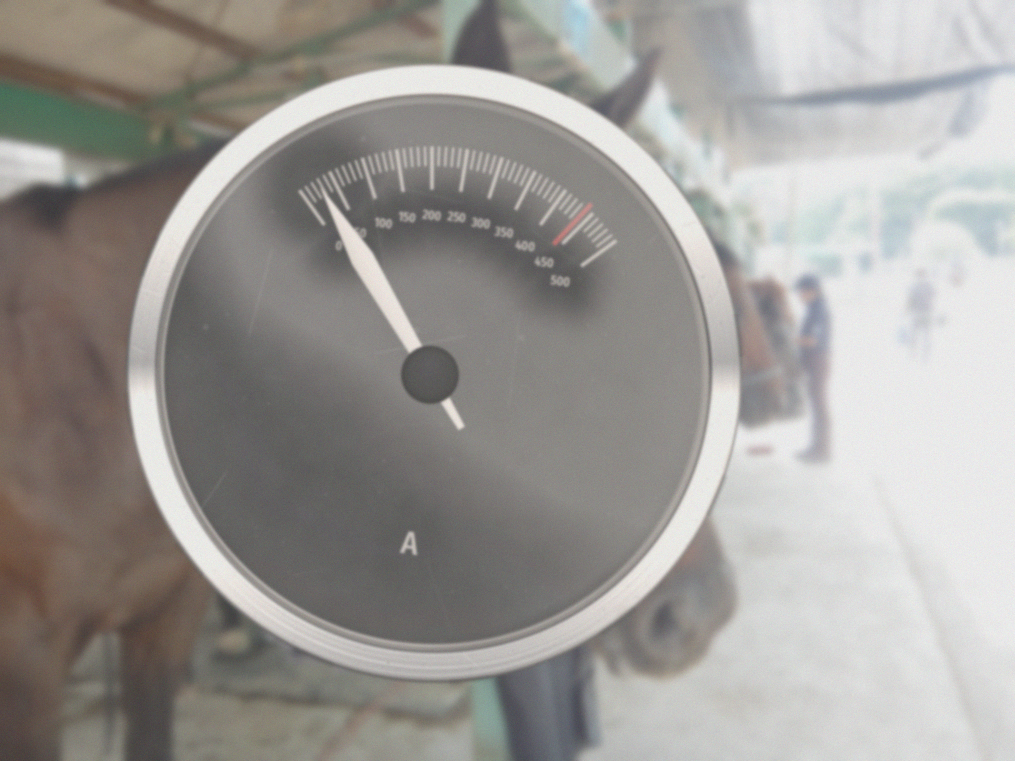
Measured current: 30
